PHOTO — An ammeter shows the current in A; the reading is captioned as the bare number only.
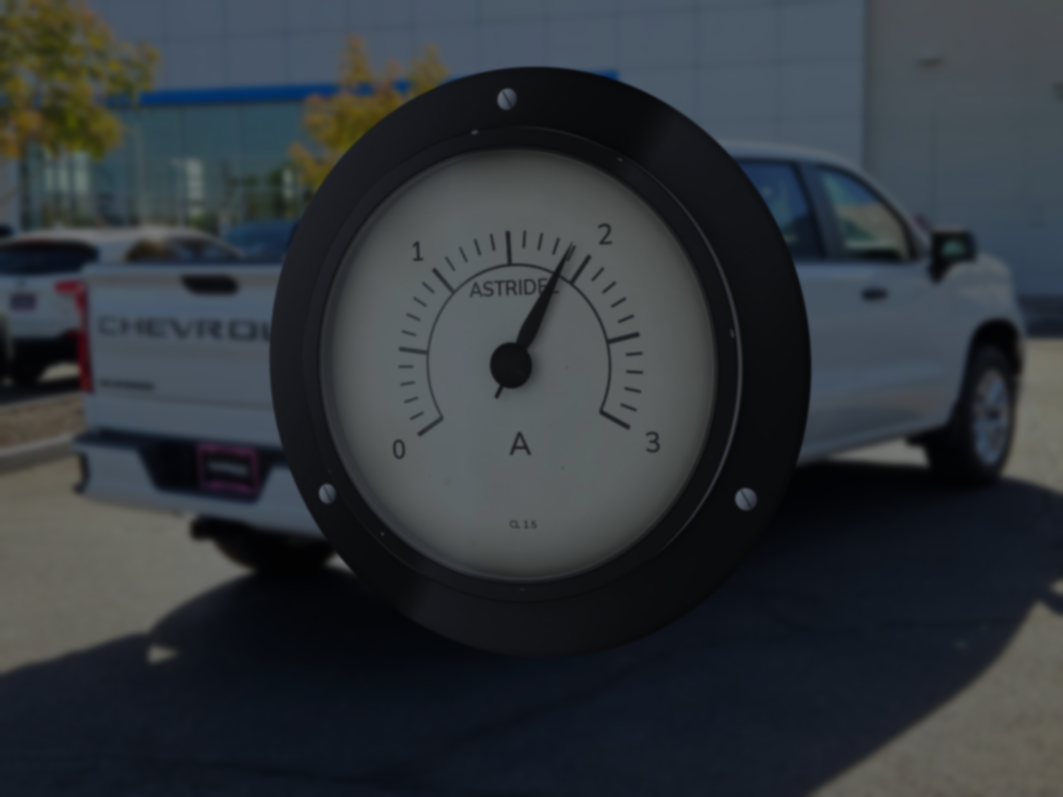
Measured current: 1.9
